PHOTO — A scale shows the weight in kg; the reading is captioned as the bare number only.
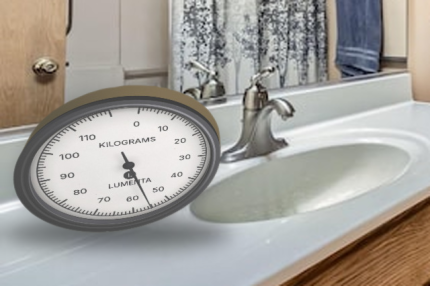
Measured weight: 55
